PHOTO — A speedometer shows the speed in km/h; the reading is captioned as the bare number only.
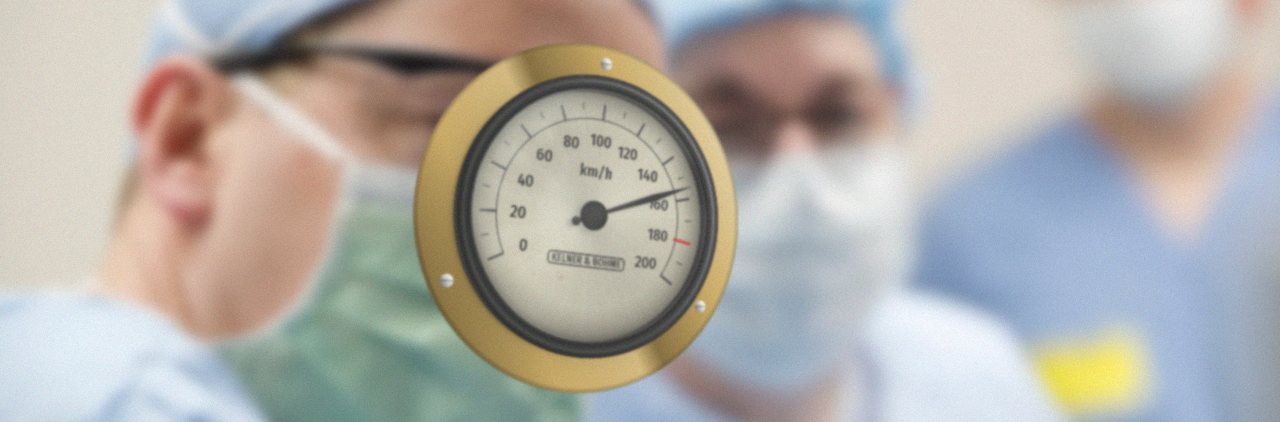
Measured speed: 155
